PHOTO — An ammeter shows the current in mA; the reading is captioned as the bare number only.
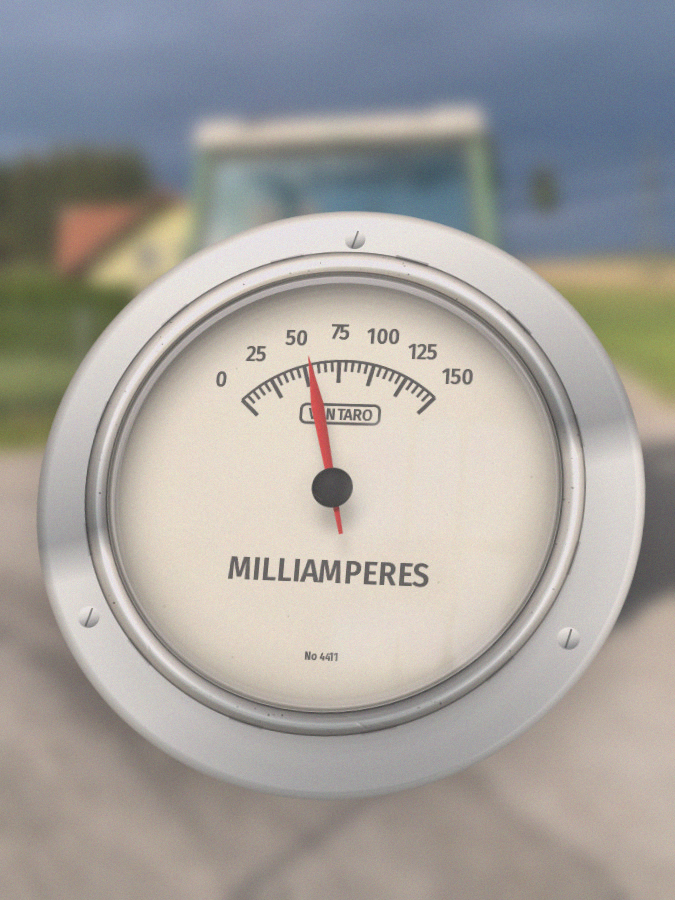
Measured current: 55
